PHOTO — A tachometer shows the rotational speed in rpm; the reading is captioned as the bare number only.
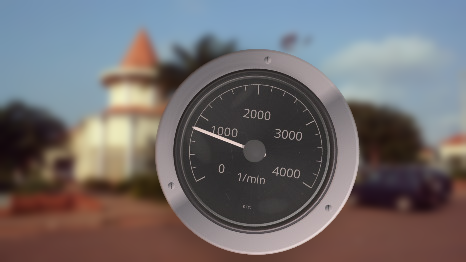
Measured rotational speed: 800
